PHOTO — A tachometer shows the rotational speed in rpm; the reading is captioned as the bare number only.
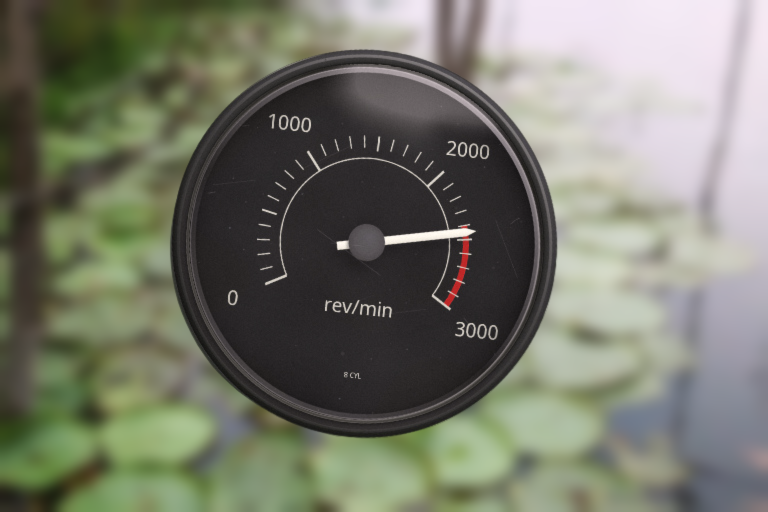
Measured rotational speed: 2450
